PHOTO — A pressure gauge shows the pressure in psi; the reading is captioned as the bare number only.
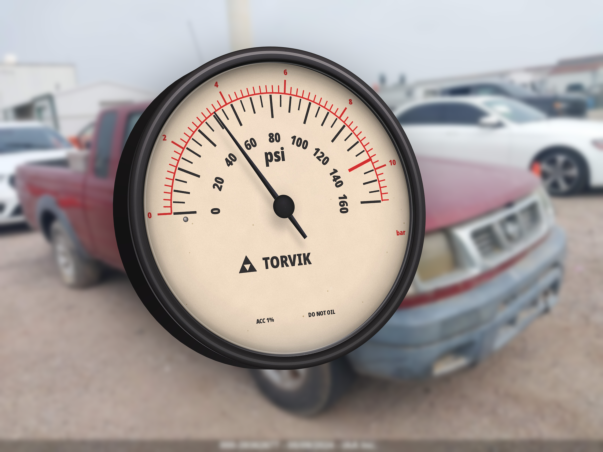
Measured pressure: 50
